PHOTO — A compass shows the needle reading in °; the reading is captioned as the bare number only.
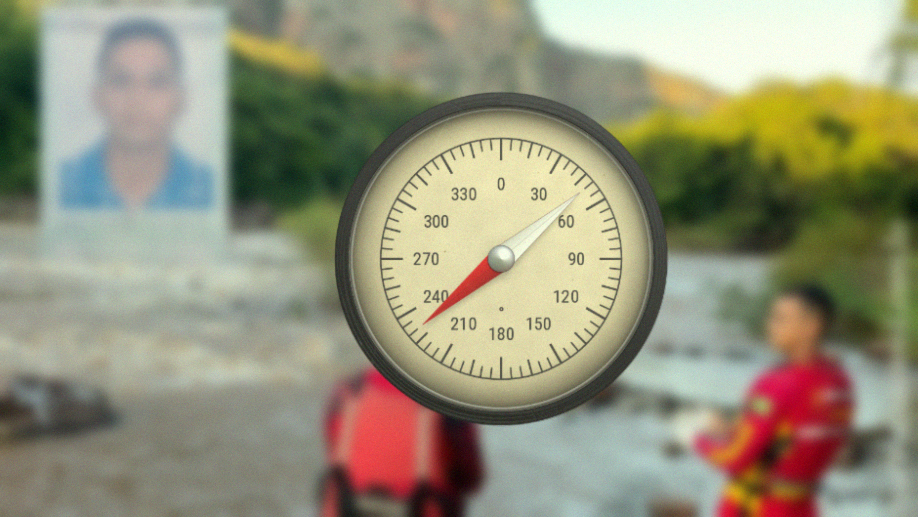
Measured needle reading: 230
